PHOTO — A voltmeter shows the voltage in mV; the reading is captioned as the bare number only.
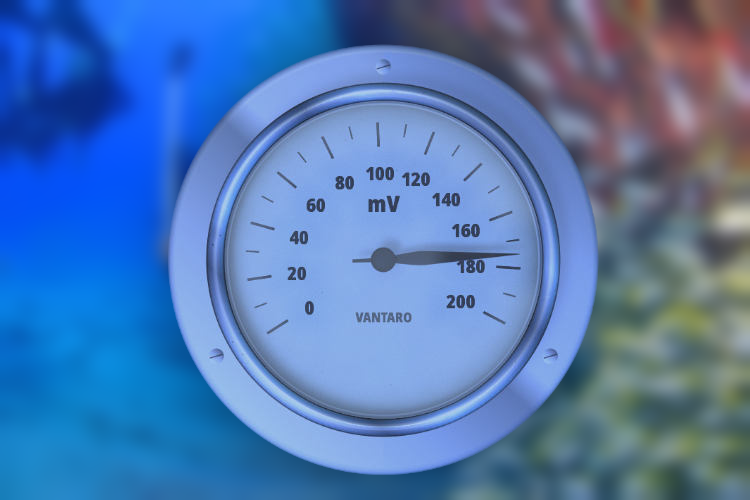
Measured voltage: 175
